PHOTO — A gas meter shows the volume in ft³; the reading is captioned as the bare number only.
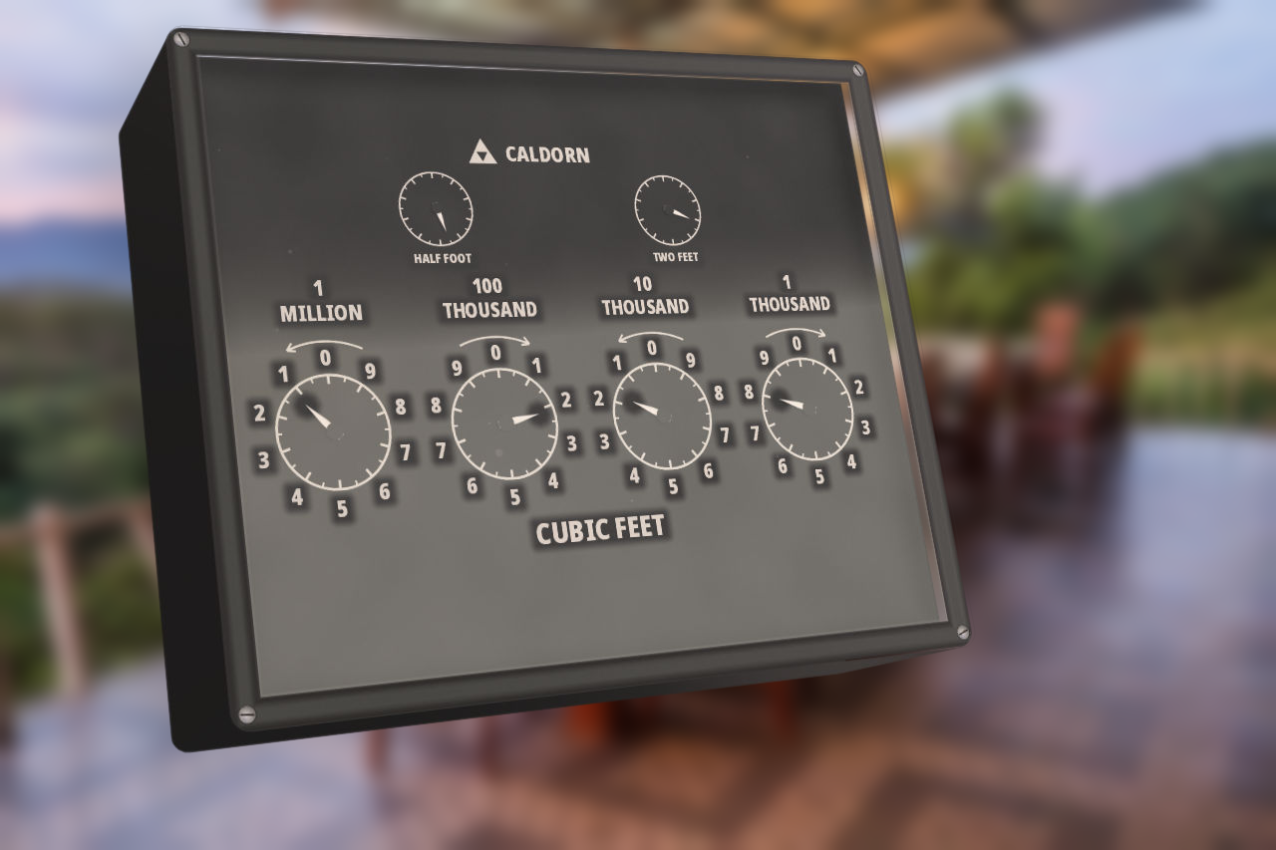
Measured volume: 121800
